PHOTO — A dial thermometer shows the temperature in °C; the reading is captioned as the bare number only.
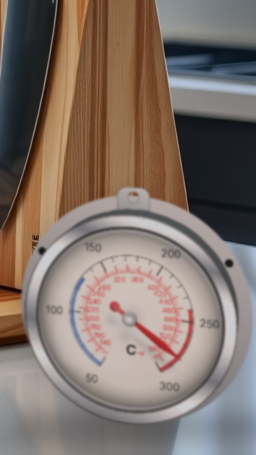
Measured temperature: 280
